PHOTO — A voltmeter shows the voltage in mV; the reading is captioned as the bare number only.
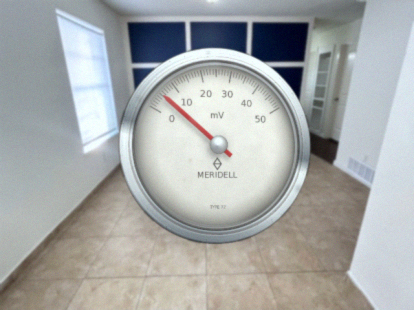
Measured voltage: 5
